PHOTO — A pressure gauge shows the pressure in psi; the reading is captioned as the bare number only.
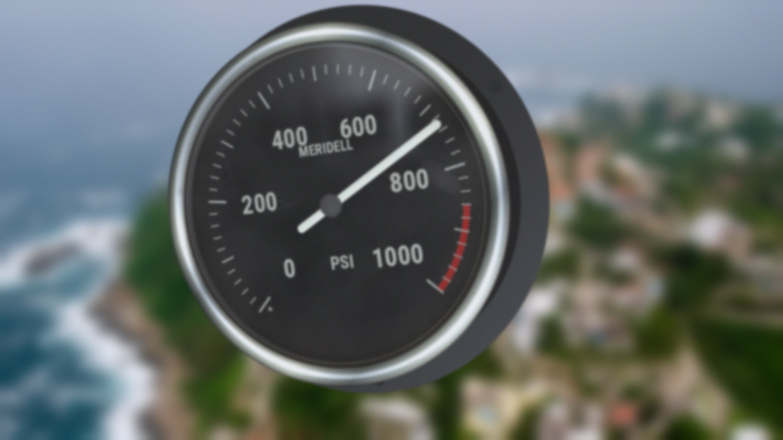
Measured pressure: 730
